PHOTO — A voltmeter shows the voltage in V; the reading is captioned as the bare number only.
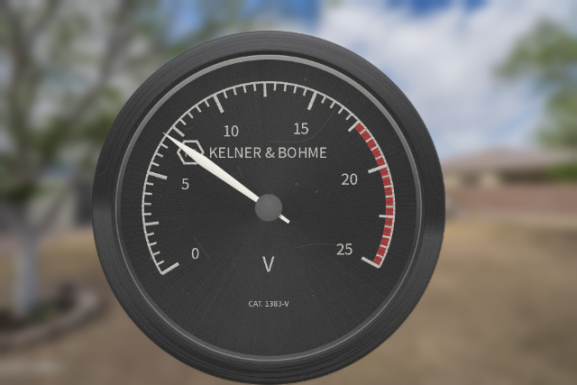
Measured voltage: 7
